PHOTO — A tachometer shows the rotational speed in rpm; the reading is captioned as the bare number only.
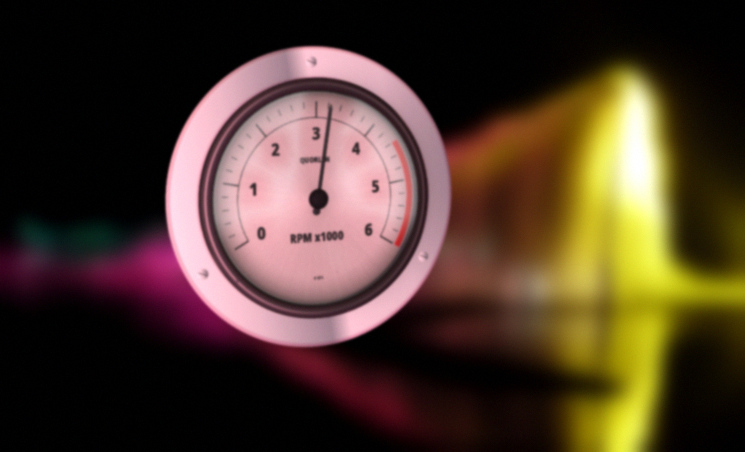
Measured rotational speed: 3200
